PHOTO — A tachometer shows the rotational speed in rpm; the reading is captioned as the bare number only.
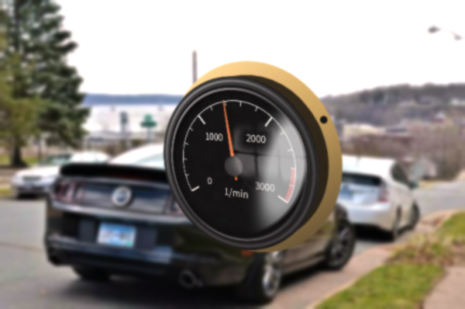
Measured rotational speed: 1400
